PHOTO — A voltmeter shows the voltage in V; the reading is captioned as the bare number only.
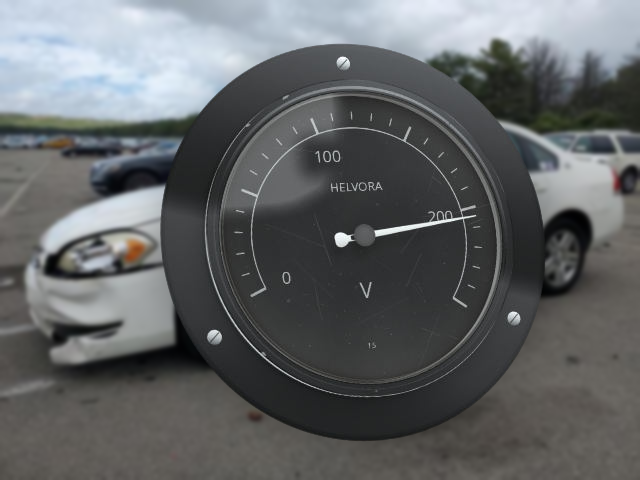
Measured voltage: 205
